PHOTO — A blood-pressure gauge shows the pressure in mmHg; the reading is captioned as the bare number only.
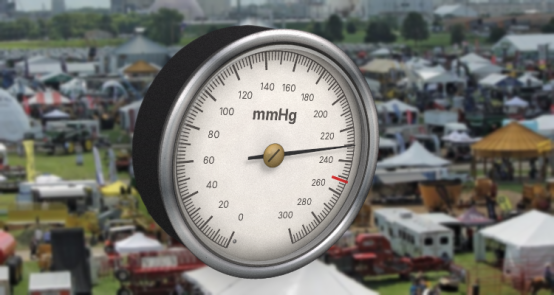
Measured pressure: 230
